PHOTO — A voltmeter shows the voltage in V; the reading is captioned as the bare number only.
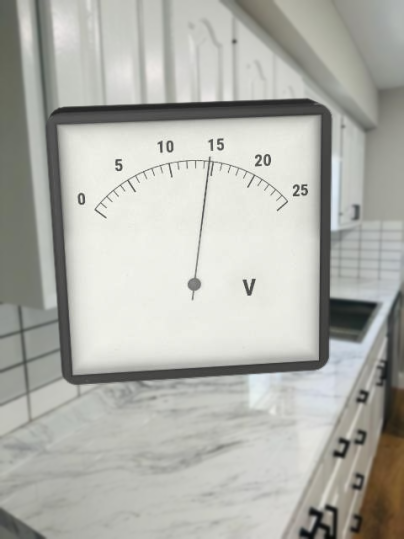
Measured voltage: 14.5
